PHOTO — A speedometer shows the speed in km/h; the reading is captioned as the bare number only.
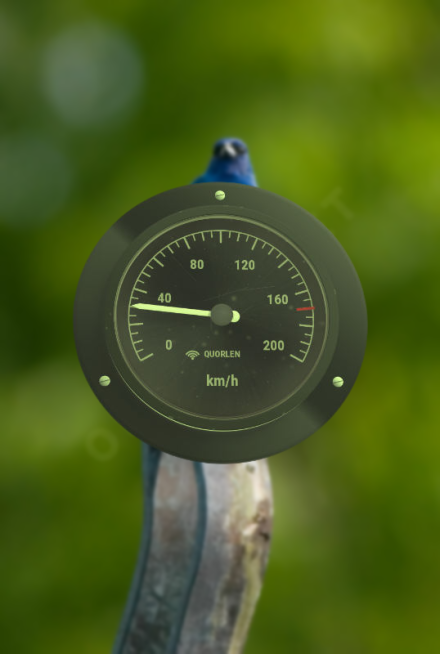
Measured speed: 30
